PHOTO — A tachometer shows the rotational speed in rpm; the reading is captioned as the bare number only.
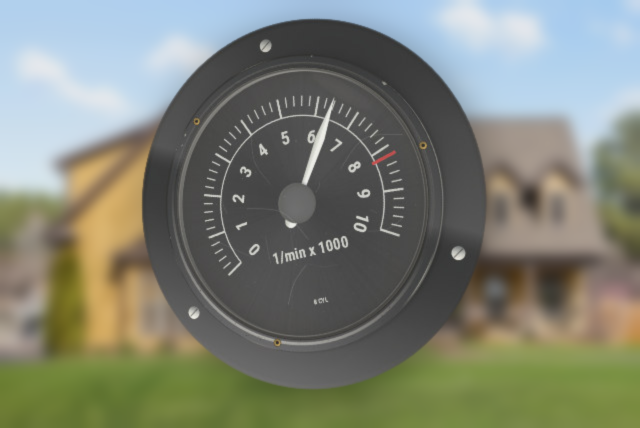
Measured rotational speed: 6400
